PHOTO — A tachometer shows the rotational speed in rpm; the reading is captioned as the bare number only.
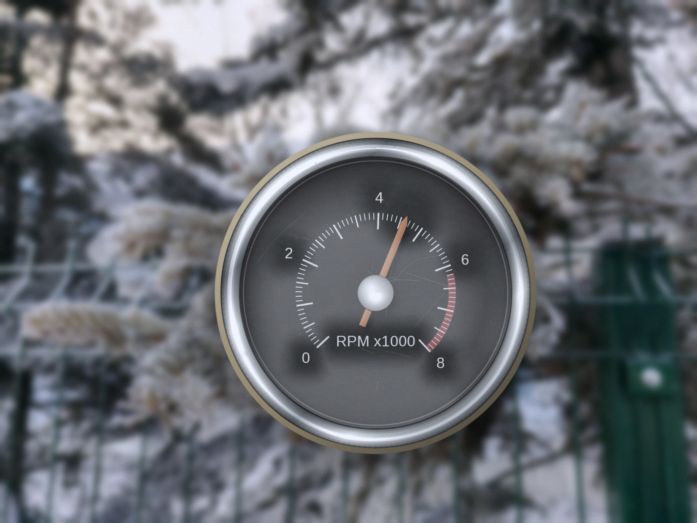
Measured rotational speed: 4600
